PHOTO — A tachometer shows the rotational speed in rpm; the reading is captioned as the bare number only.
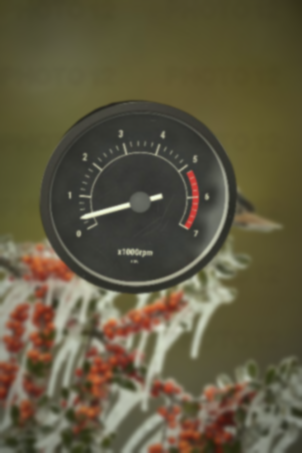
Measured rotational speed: 400
